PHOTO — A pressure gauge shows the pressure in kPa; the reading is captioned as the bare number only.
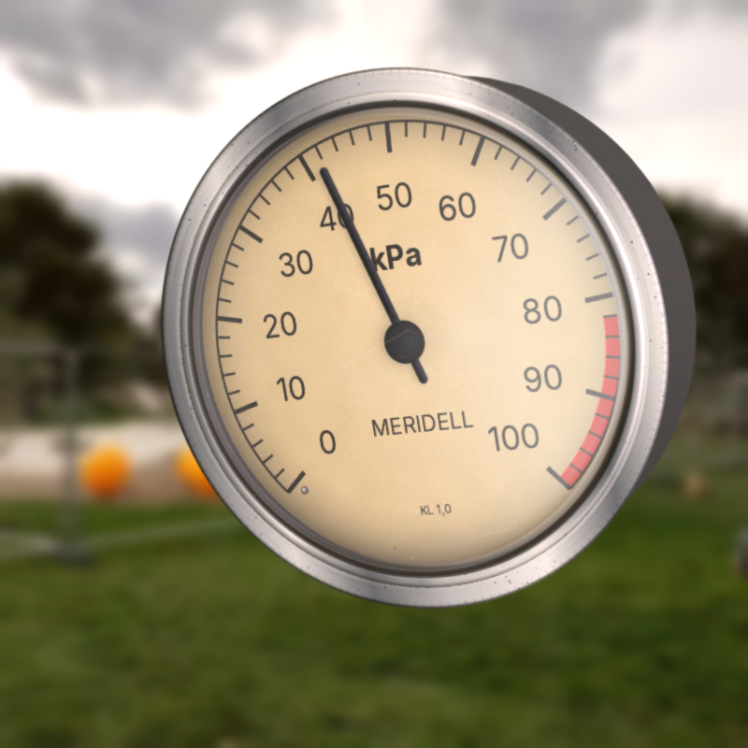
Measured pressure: 42
